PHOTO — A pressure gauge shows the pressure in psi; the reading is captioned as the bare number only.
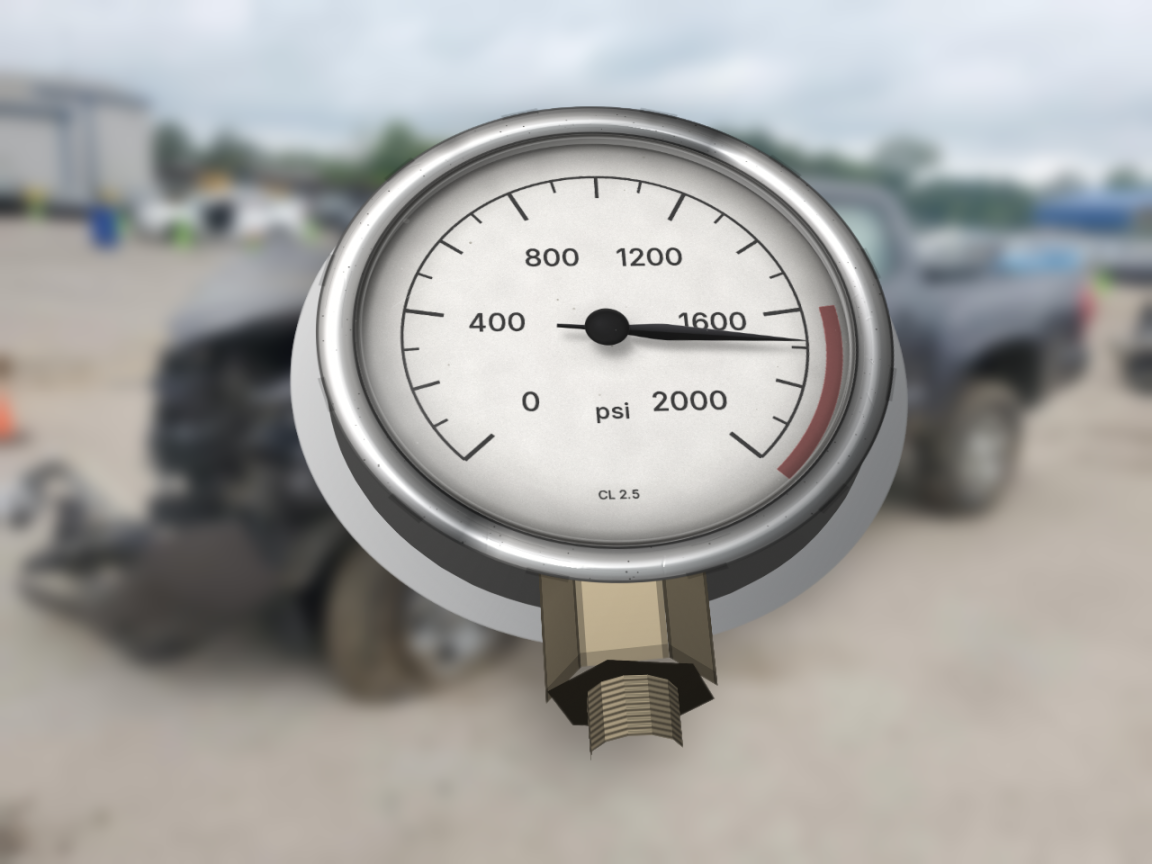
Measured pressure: 1700
